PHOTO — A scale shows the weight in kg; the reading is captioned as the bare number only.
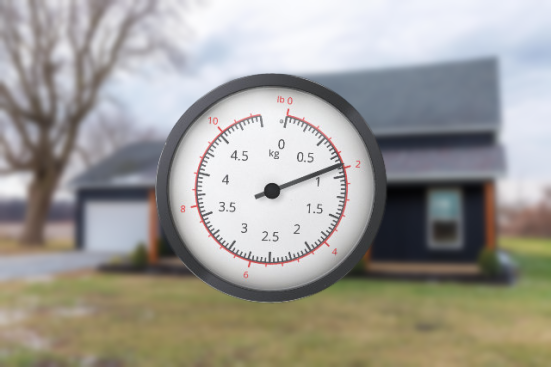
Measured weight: 0.85
